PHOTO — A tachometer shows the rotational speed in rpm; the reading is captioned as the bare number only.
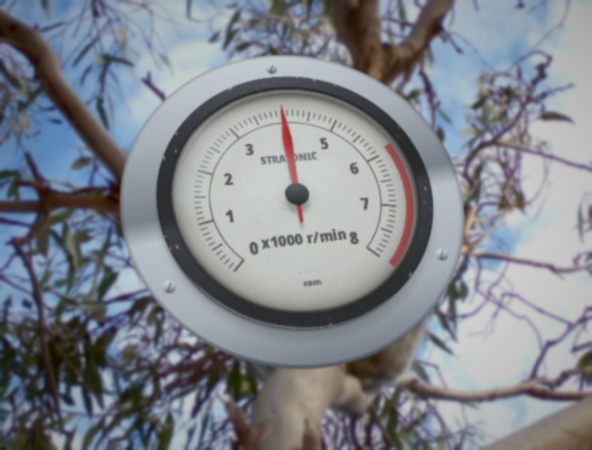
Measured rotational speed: 4000
